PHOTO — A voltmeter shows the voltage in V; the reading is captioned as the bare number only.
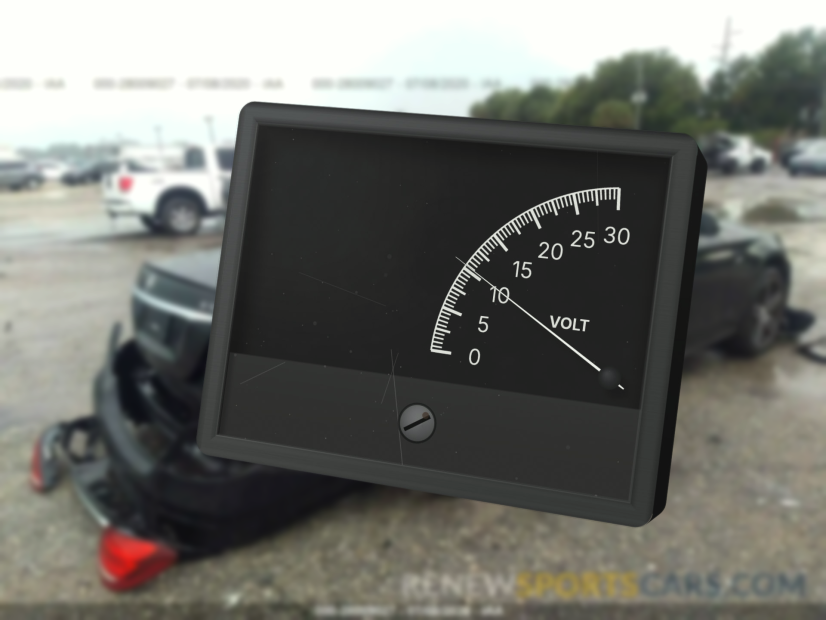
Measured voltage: 10.5
